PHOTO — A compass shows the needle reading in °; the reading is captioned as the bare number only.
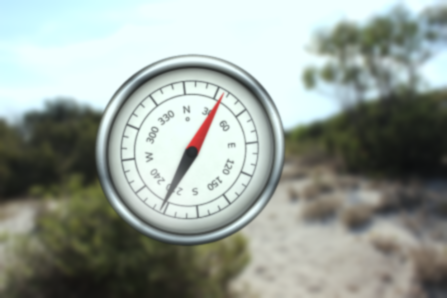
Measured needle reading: 35
